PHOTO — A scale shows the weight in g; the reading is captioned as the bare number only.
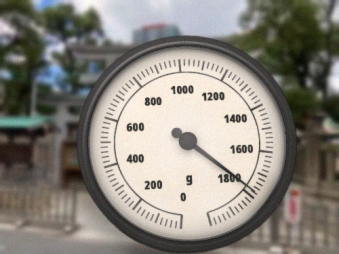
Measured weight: 1780
